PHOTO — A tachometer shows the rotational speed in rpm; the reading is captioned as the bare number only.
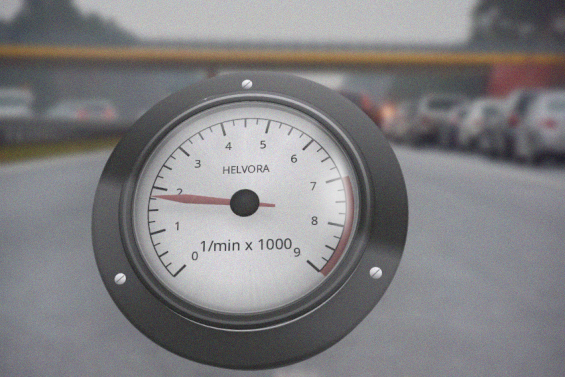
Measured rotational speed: 1750
